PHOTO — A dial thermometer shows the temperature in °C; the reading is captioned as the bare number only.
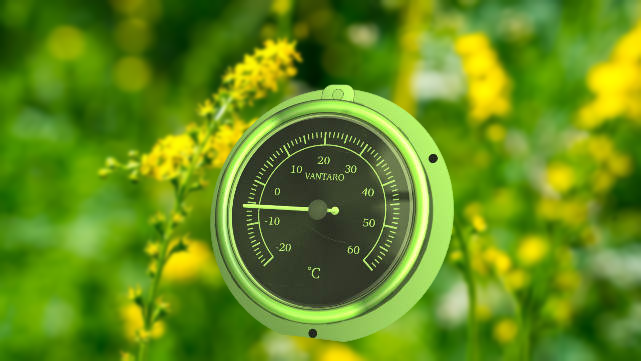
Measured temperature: -6
